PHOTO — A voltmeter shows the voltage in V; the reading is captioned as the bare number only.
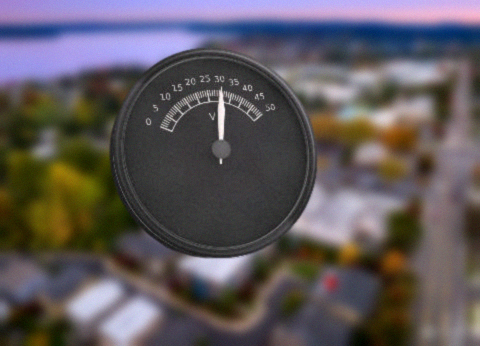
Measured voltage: 30
